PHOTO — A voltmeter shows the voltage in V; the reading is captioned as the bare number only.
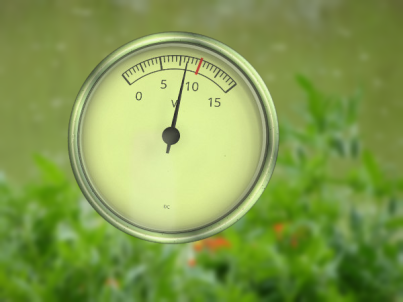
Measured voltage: 8.5
